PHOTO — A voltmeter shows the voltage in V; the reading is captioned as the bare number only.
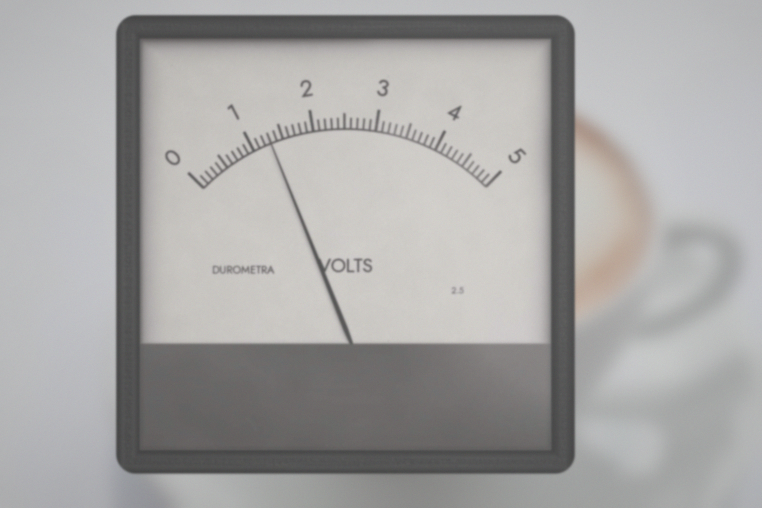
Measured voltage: 1.3
